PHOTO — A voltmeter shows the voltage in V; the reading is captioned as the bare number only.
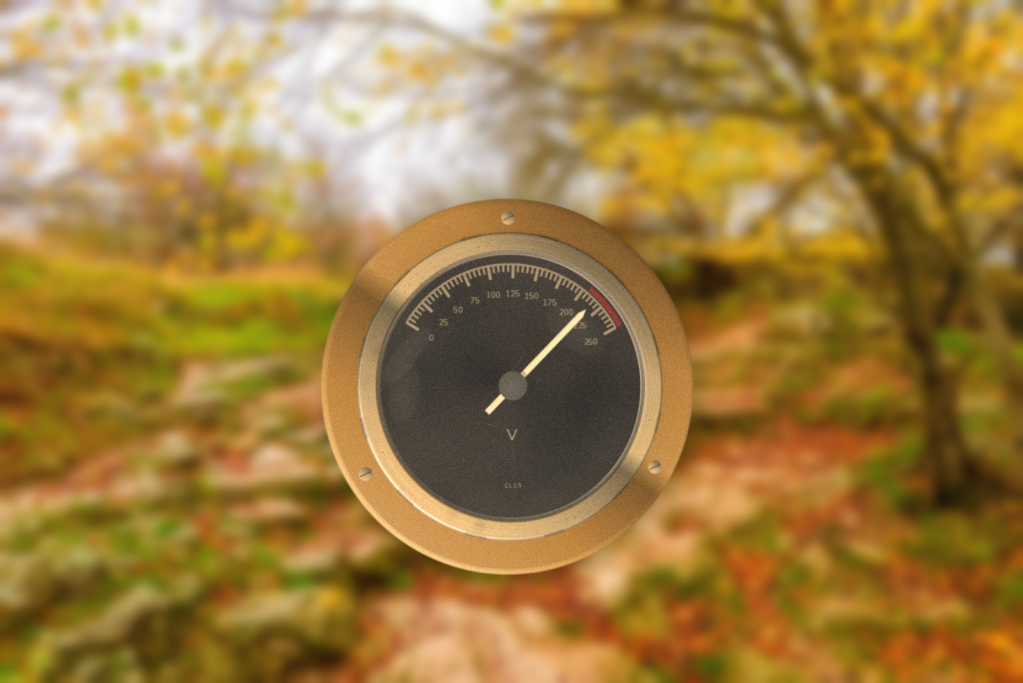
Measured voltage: 215
